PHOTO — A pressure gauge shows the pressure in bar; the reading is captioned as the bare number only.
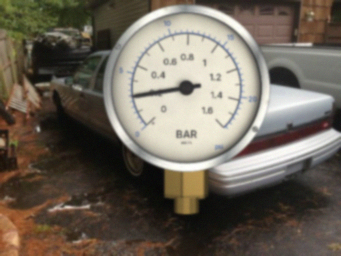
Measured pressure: 0.2
